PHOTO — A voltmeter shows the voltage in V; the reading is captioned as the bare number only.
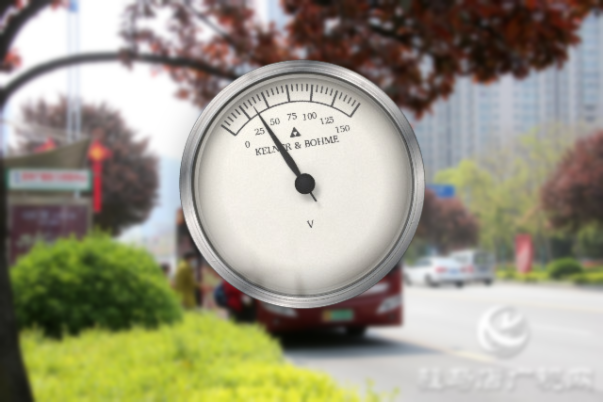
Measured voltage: 35
